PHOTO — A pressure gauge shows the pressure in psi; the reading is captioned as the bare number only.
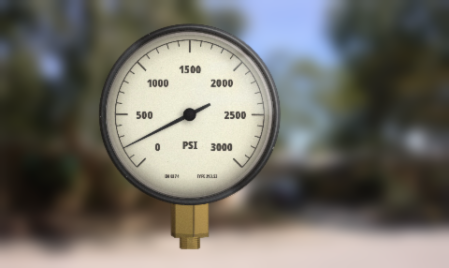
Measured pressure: 200
